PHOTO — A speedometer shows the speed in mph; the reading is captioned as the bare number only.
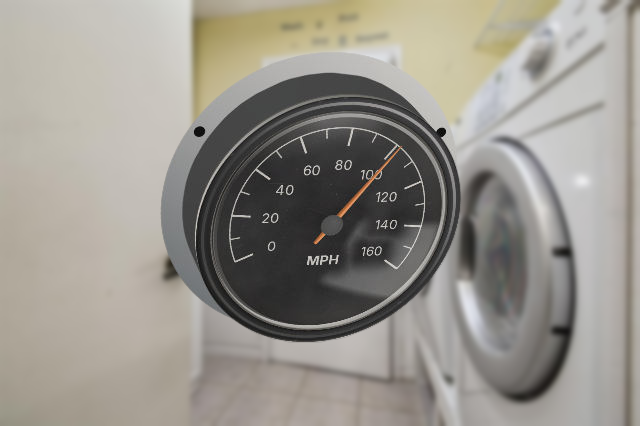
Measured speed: 100
